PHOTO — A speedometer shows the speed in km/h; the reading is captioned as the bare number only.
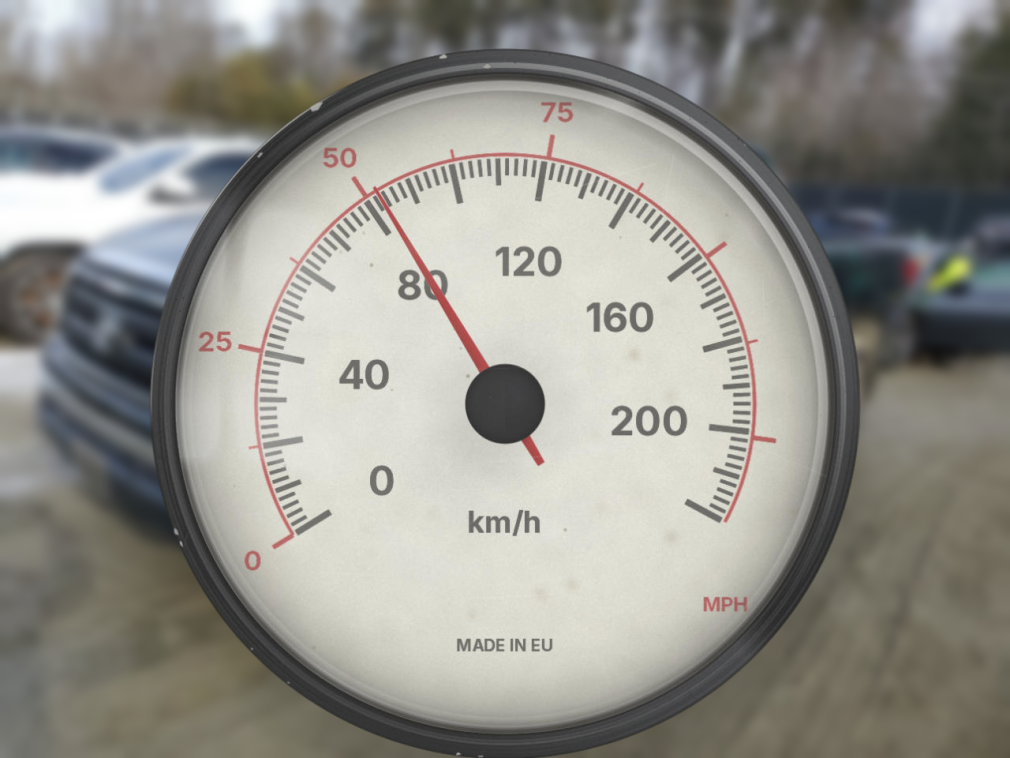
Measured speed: 83
